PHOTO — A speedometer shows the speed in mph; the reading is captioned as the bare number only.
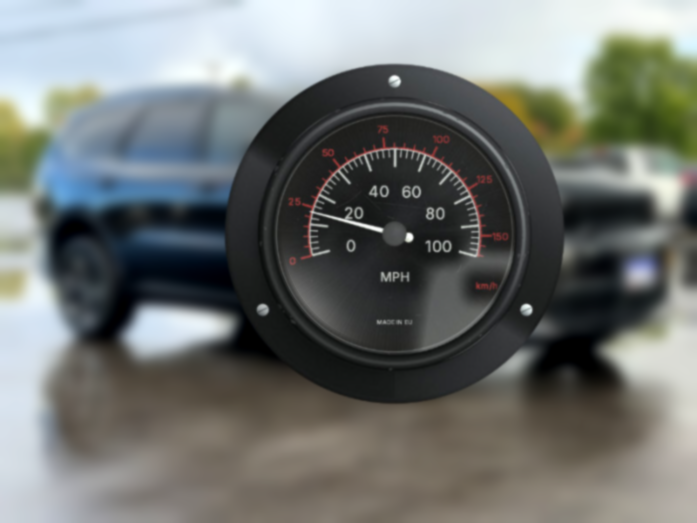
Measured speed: 14
